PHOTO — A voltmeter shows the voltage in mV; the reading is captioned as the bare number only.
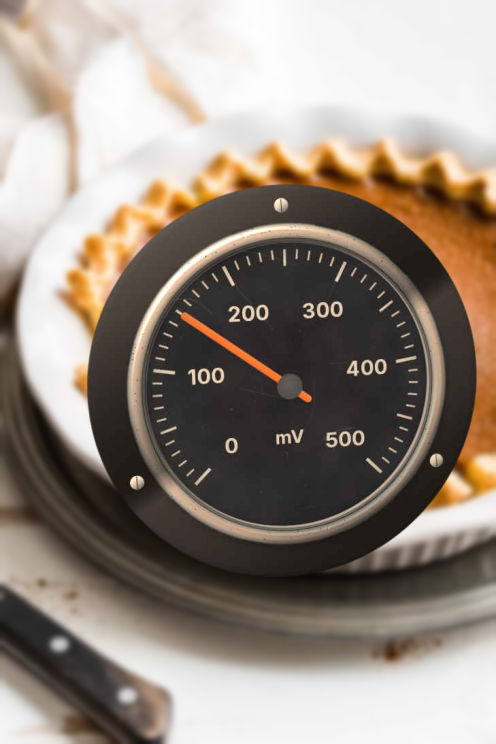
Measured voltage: 150
